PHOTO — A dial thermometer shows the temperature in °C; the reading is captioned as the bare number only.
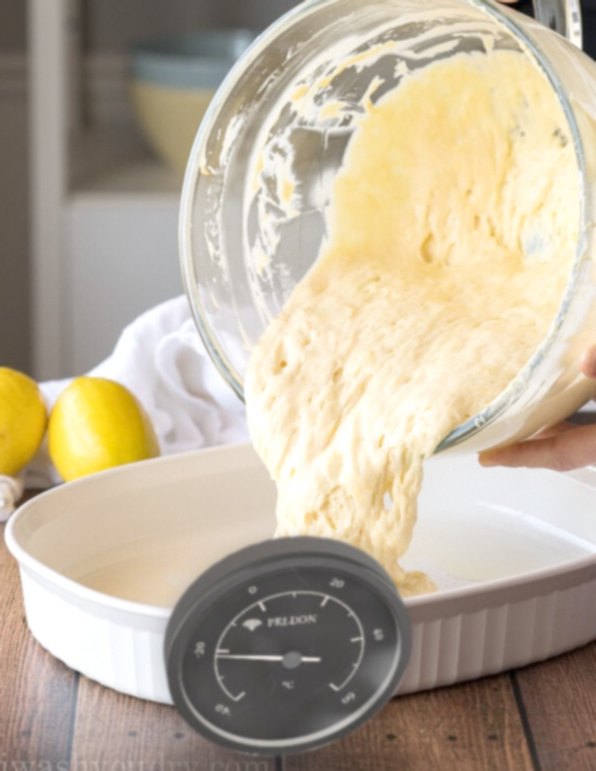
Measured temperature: -20
